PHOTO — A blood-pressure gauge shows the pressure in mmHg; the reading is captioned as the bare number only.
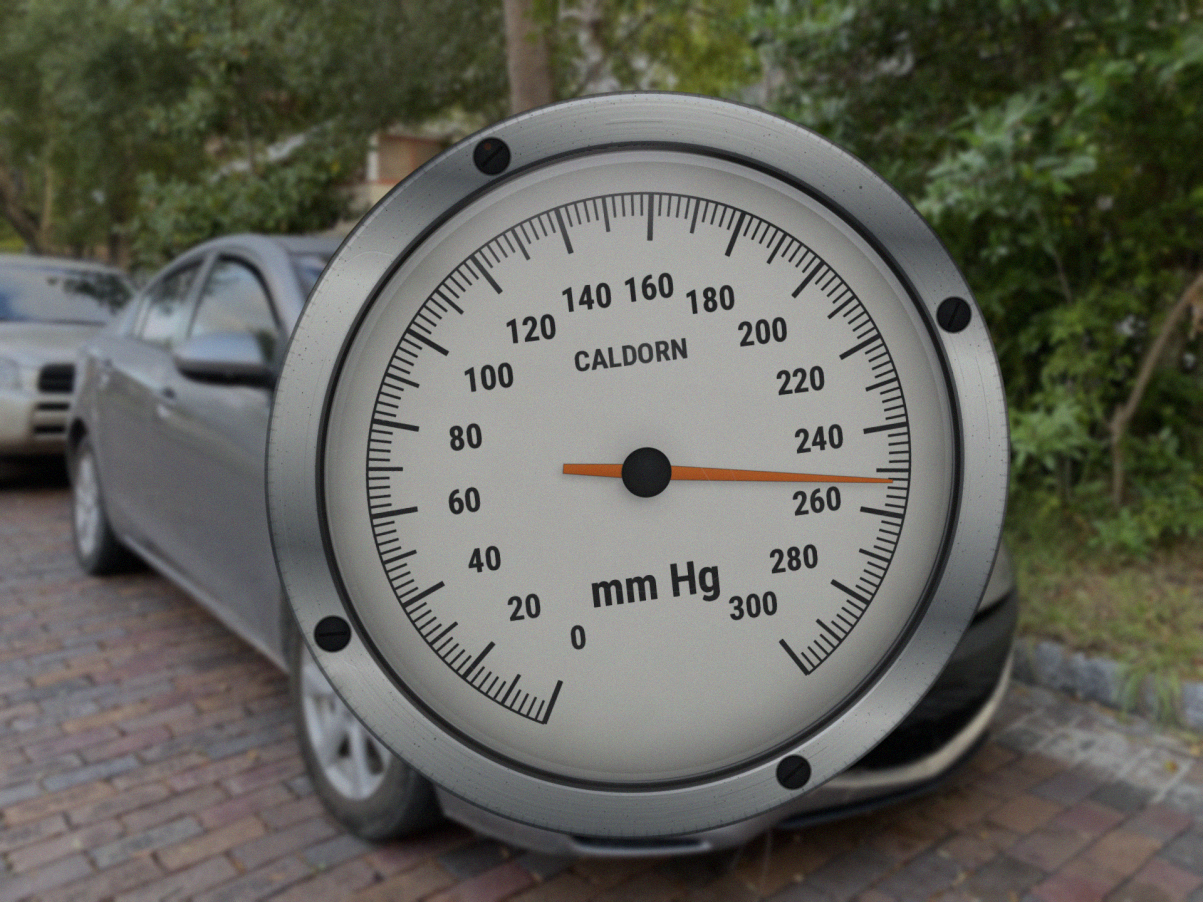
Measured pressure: 252
